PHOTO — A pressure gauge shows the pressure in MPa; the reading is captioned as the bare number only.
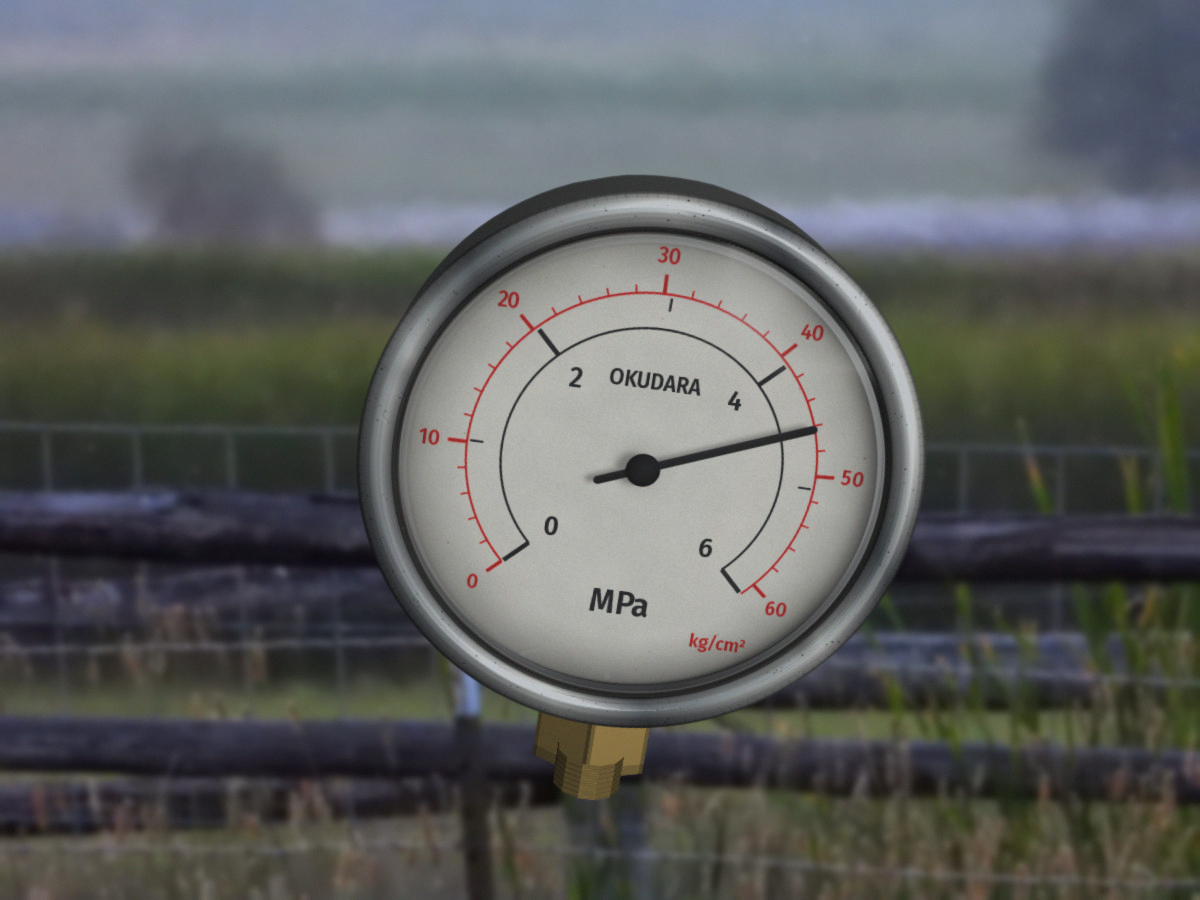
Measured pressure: 4.5
